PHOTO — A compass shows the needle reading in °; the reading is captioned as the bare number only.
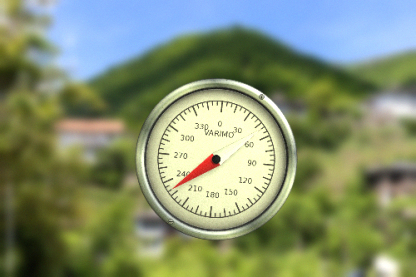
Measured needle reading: 230
